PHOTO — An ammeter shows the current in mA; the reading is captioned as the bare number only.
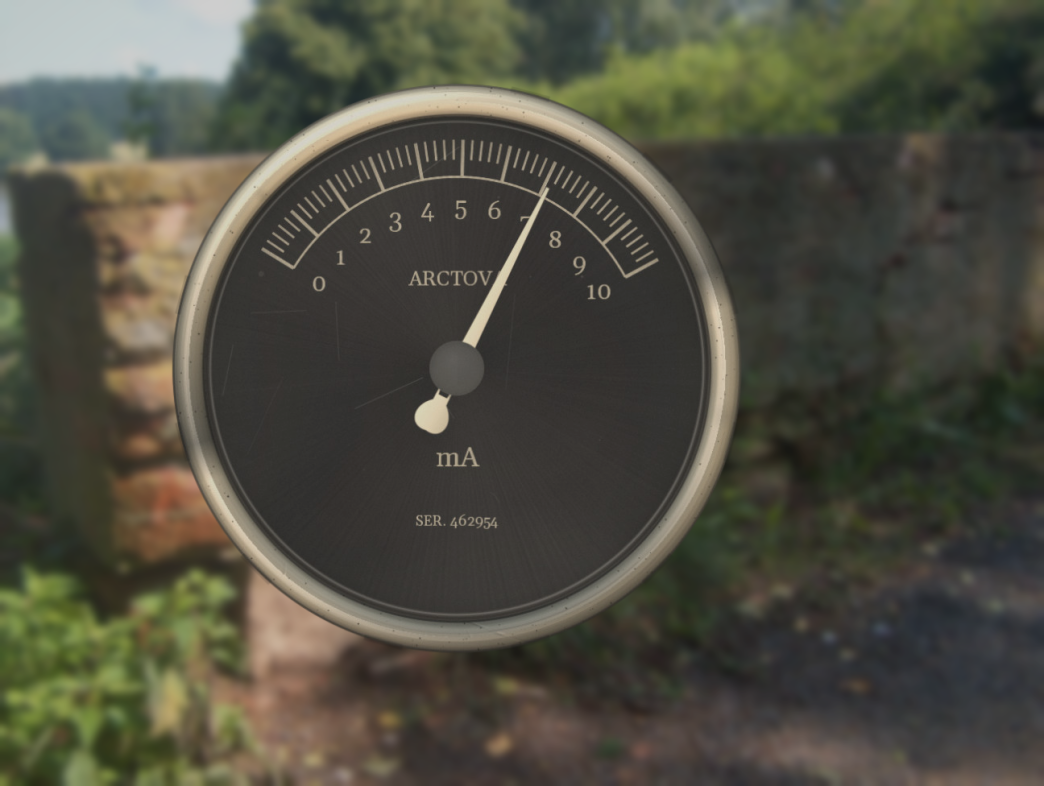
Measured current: 7.1
